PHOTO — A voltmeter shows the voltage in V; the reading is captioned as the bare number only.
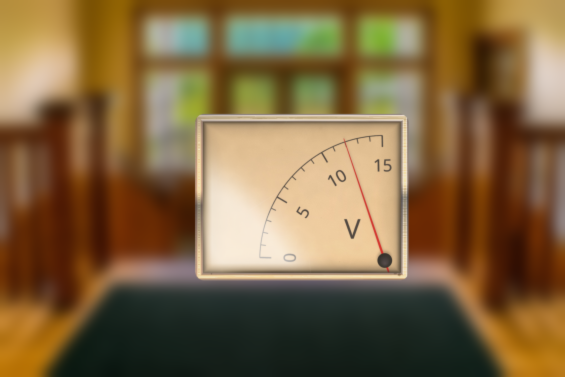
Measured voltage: 12
